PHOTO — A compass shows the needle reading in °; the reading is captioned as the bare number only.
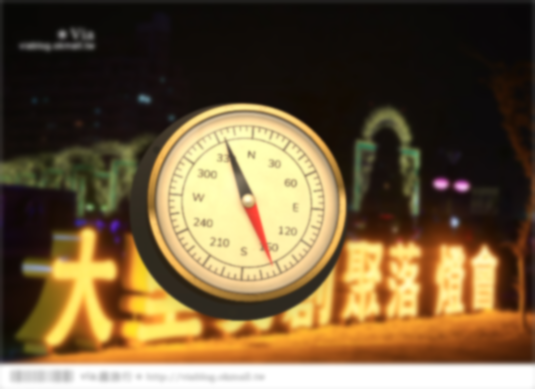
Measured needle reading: 155
